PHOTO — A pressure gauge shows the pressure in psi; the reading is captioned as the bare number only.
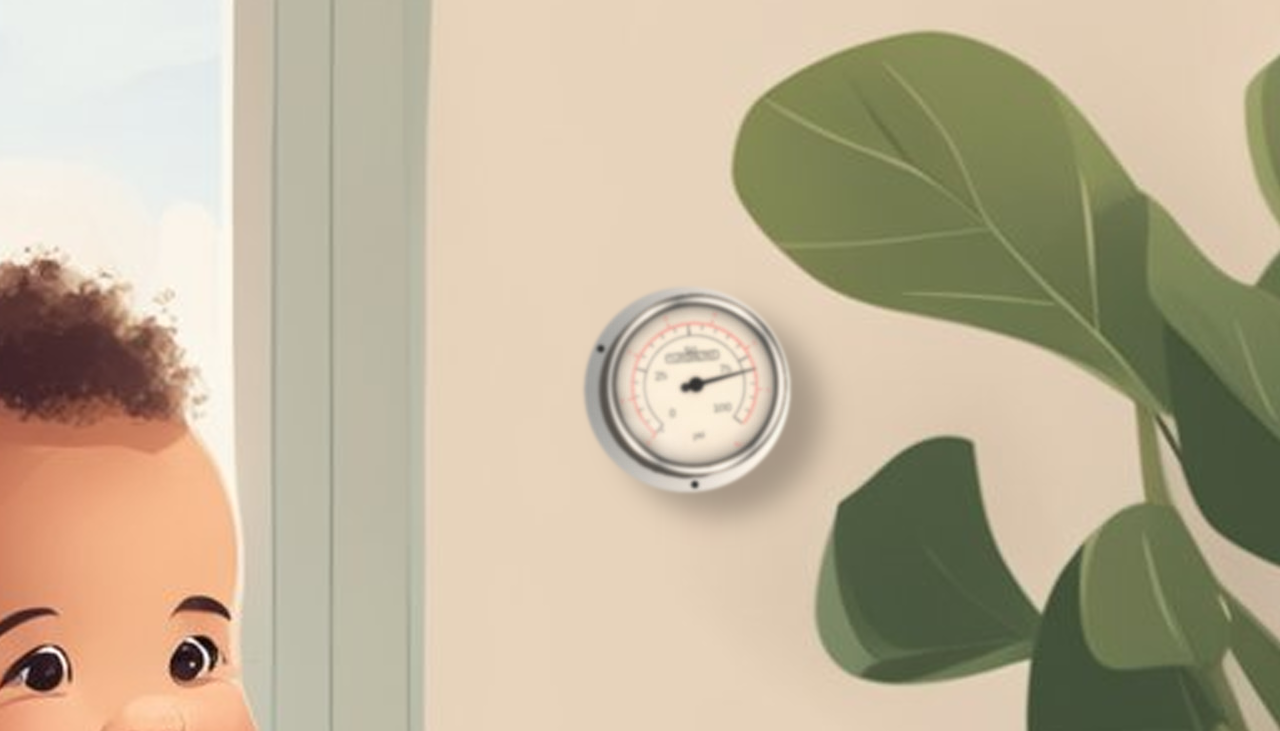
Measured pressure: 80
